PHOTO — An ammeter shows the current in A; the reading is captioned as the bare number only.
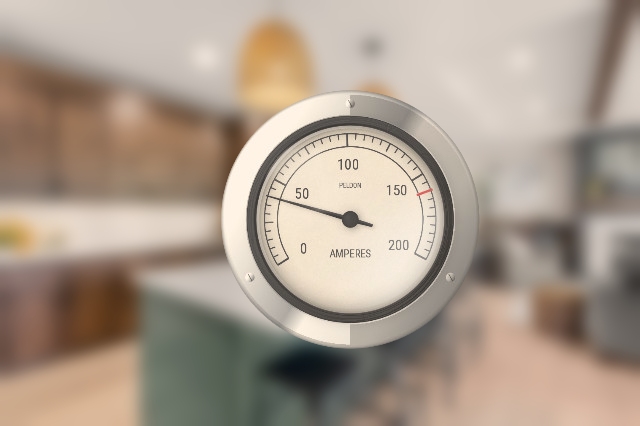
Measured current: 40
